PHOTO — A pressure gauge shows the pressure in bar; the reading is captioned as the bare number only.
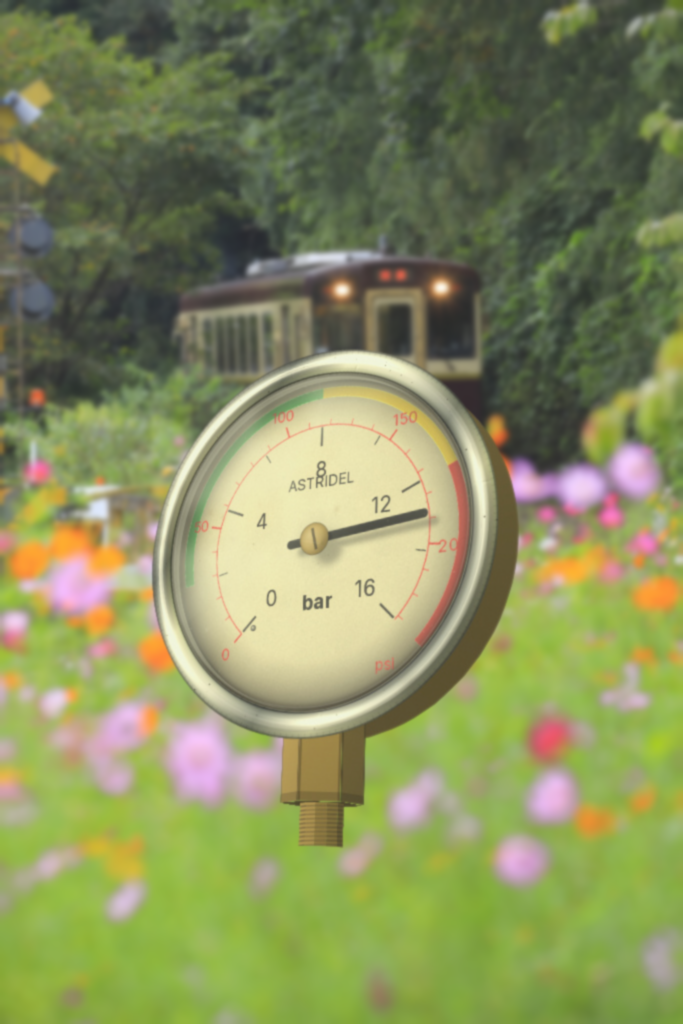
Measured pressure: 13
